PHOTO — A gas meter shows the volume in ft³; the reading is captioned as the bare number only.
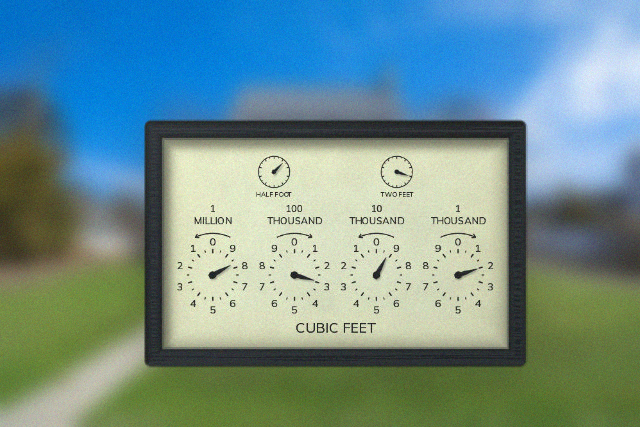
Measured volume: 829200
